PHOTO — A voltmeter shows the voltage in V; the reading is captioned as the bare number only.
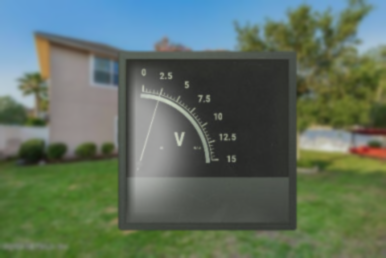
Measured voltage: 2.5
